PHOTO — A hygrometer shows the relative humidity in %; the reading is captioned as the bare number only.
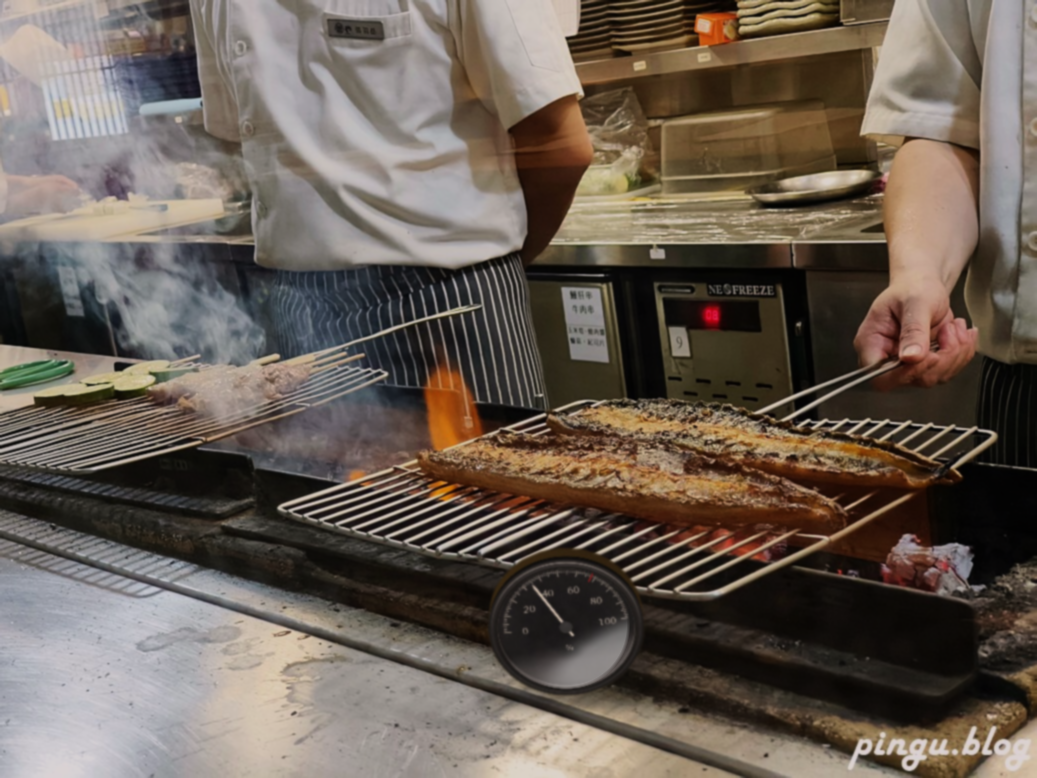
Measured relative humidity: 35
